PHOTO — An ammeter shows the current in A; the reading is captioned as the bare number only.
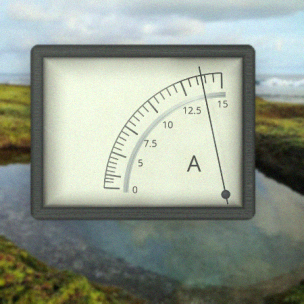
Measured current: 13.75
